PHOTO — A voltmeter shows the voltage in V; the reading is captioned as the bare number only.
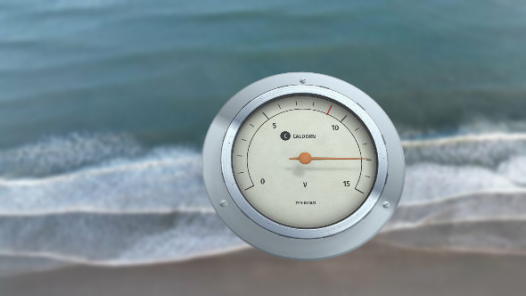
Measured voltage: 13
